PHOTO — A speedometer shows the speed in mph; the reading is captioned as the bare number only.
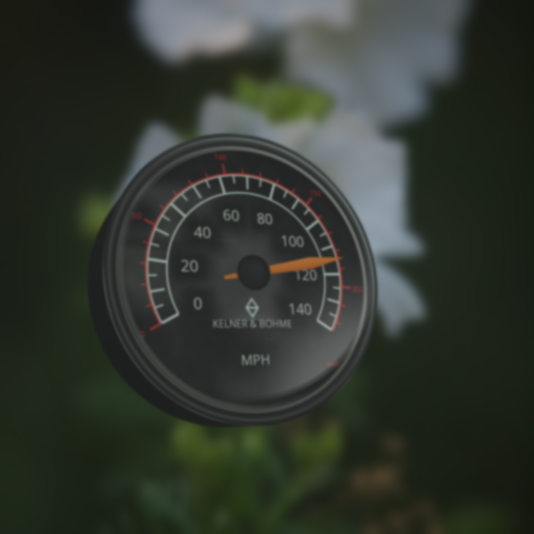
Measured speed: 115
